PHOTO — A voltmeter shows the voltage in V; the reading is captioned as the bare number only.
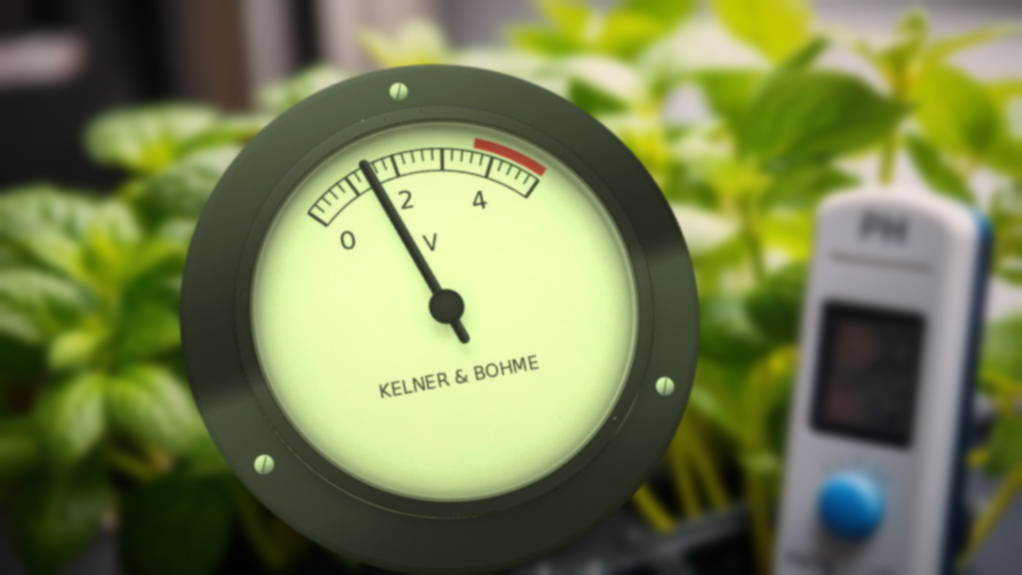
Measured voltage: 1.4
